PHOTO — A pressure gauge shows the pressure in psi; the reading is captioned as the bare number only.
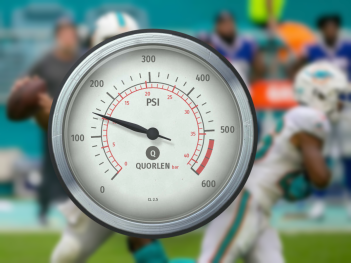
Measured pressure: 150
